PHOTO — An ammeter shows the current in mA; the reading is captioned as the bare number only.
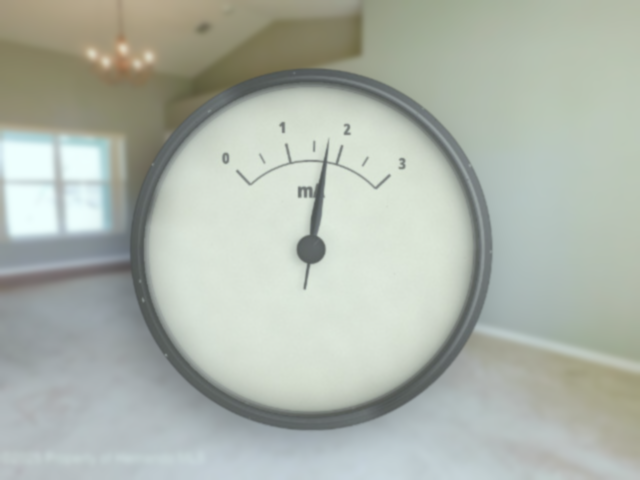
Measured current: 1.75
